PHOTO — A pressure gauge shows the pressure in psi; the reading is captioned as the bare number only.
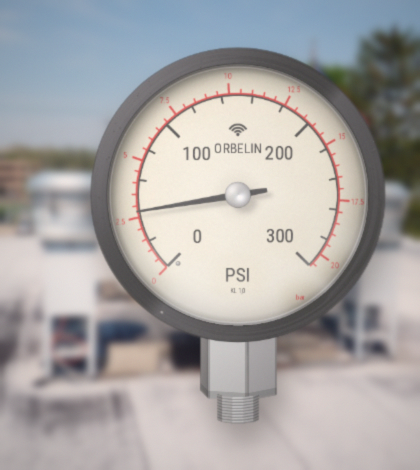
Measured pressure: 40
